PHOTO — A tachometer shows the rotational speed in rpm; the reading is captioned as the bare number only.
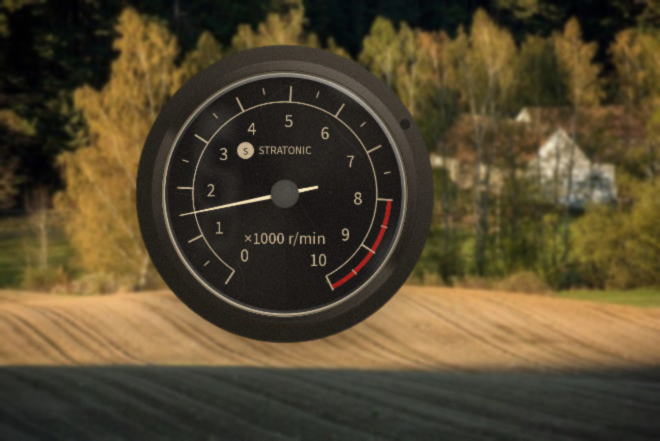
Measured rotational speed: 1500
